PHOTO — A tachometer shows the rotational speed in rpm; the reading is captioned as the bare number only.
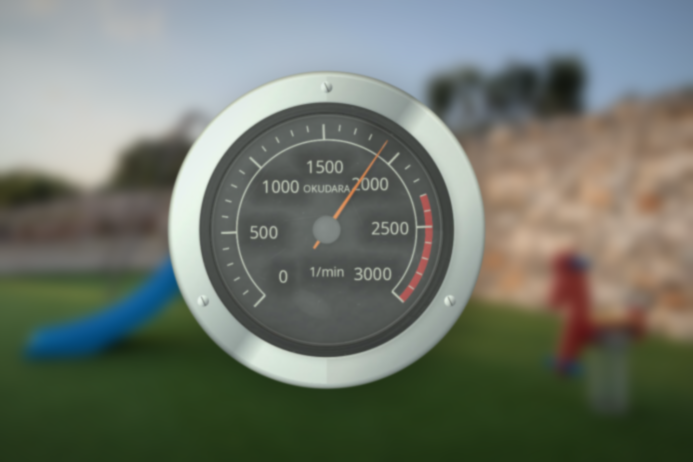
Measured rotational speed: 1900
